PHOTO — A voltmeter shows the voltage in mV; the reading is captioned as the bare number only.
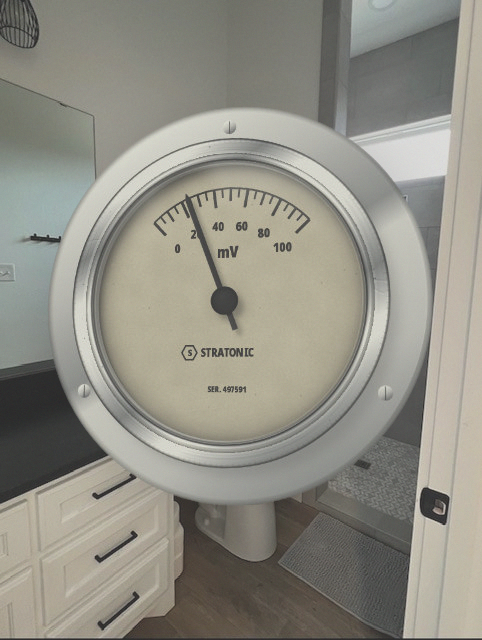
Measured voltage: 25
